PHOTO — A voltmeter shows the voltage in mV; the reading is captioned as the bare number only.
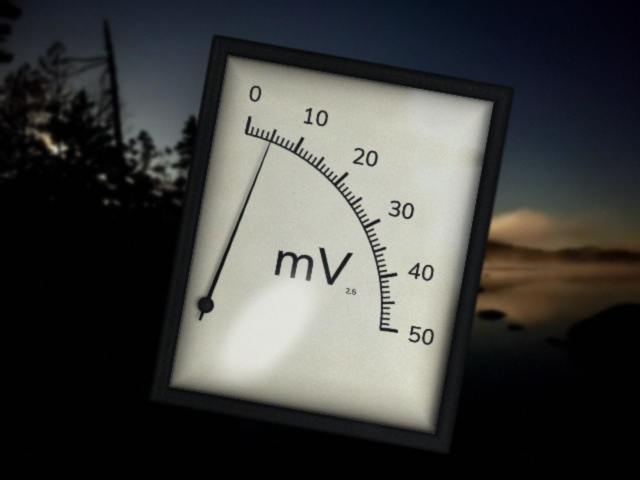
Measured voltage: 5
